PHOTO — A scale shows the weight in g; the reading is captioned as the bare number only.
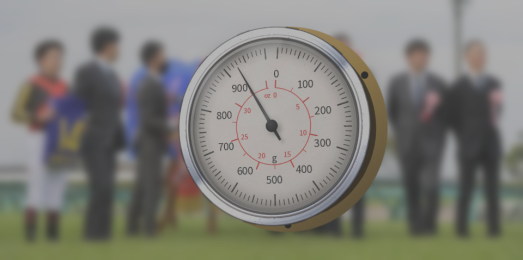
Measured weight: 930
